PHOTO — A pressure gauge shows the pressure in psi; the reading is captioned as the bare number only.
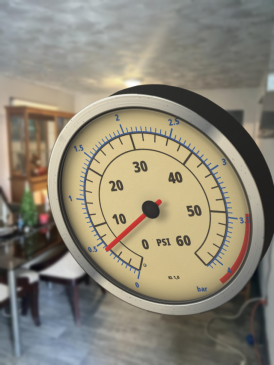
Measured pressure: 6
